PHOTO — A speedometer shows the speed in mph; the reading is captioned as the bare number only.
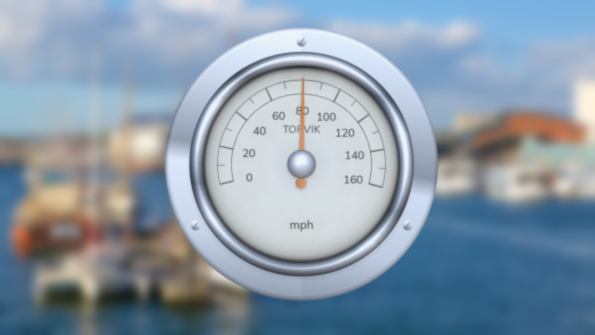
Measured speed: 80
